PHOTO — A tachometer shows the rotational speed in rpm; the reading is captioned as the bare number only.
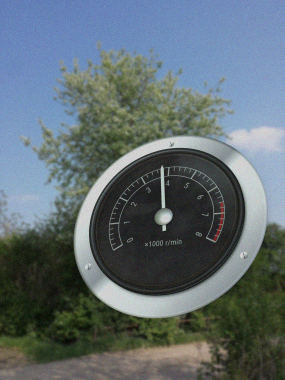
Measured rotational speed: 3800
